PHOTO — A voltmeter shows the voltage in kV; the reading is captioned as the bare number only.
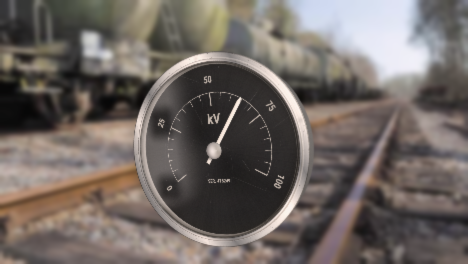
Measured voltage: 65
